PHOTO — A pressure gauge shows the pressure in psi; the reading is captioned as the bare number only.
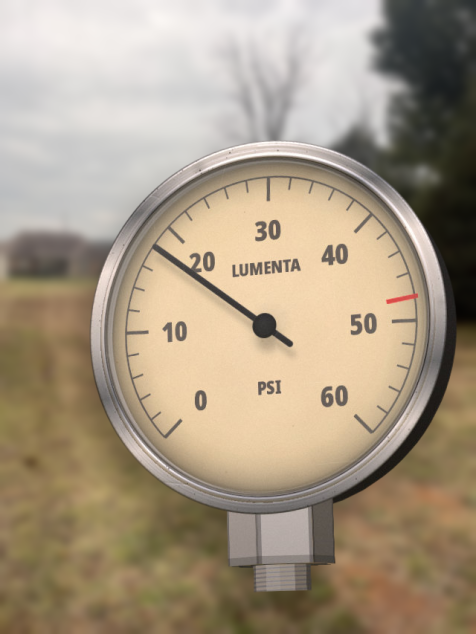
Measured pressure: 18
